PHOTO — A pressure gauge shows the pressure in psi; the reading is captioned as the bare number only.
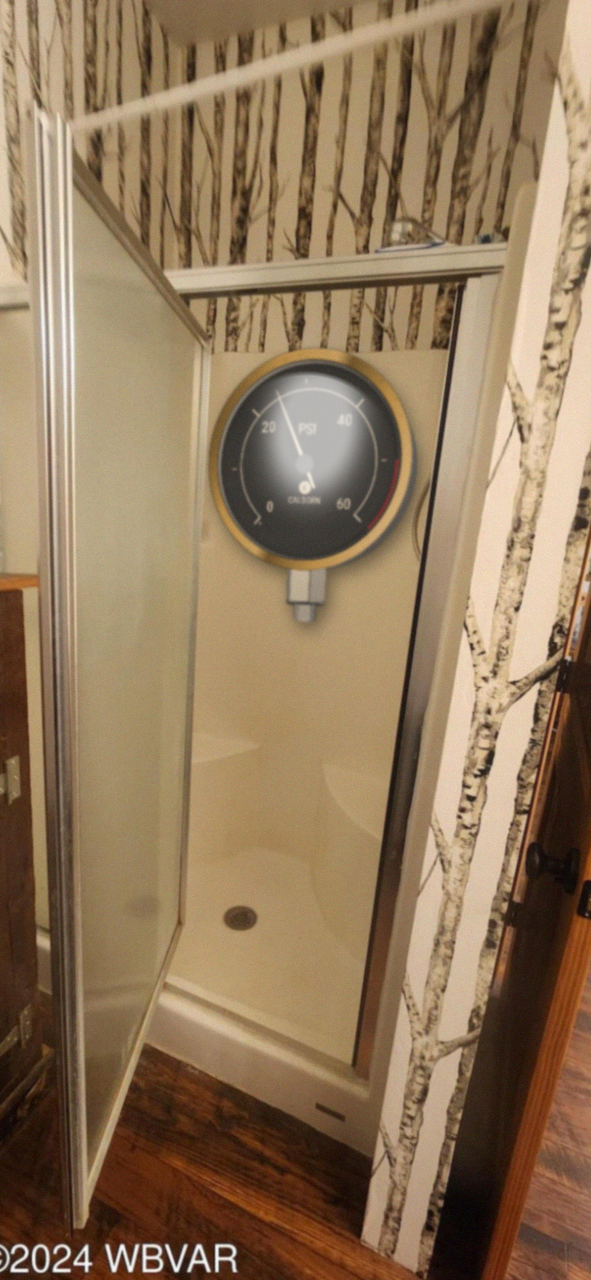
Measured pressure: 25
